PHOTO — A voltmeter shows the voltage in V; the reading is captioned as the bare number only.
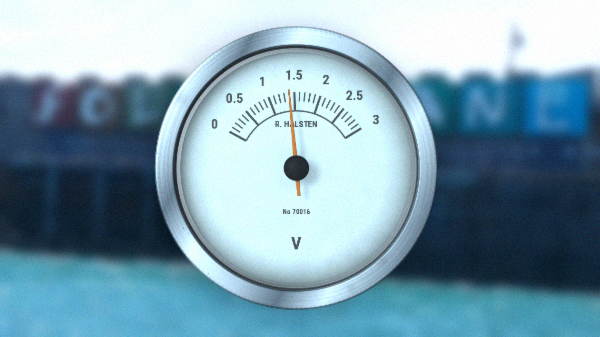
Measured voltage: 1.4
